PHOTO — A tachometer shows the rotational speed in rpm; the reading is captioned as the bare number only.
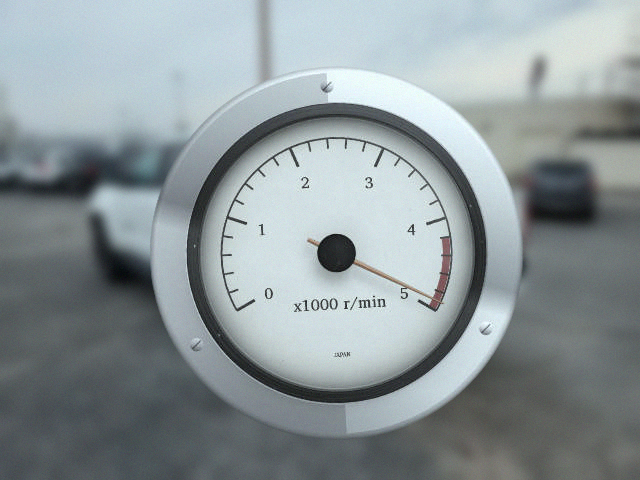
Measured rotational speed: 4900
